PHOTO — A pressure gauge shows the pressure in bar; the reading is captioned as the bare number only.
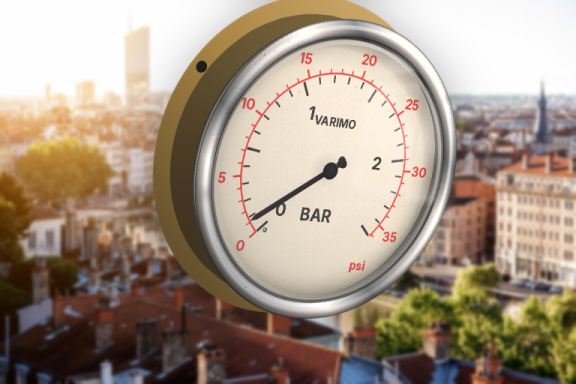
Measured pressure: 0.1
